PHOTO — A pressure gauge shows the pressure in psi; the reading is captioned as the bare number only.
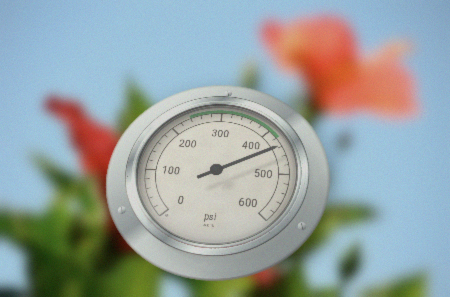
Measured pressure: 440
